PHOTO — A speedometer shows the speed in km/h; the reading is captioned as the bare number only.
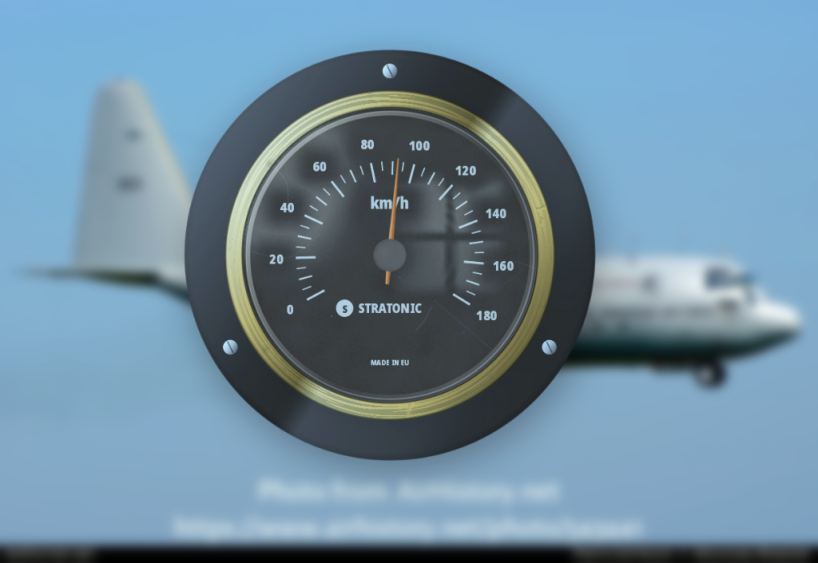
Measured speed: 92.5
